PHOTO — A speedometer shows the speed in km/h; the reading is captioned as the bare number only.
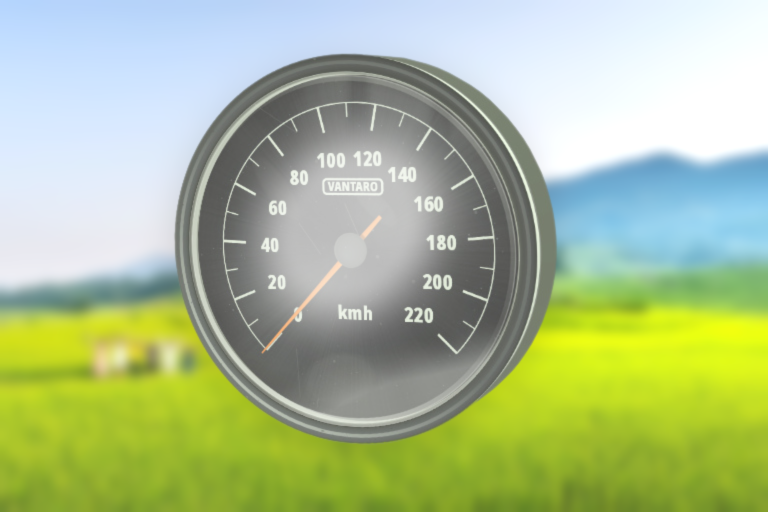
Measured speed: 0
